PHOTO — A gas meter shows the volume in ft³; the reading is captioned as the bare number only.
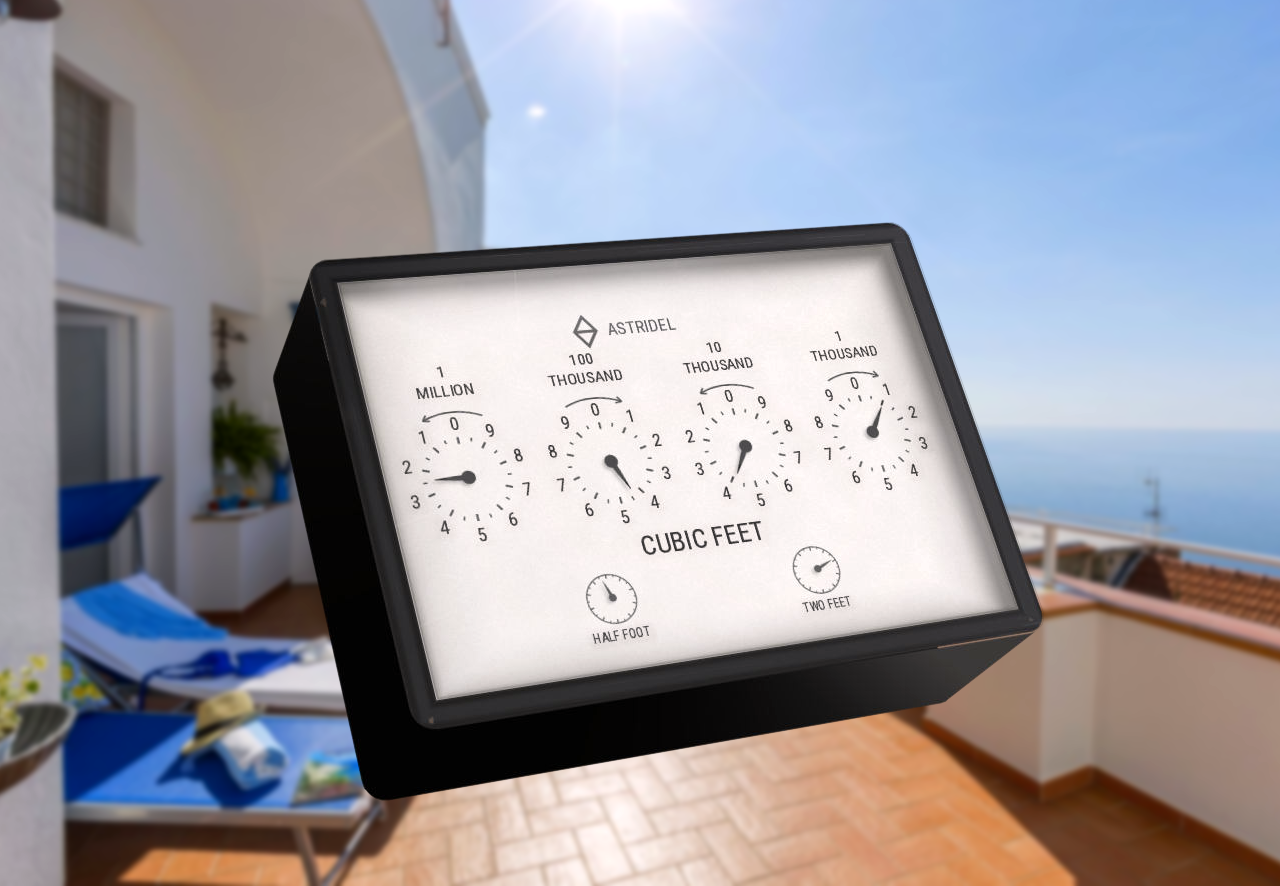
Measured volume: 244100
